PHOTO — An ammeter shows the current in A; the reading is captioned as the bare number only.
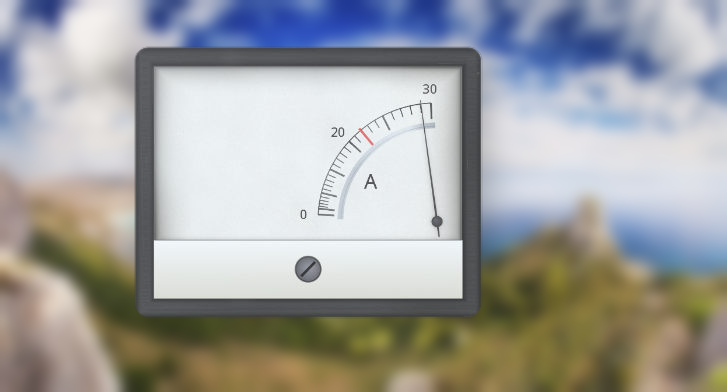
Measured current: 29
